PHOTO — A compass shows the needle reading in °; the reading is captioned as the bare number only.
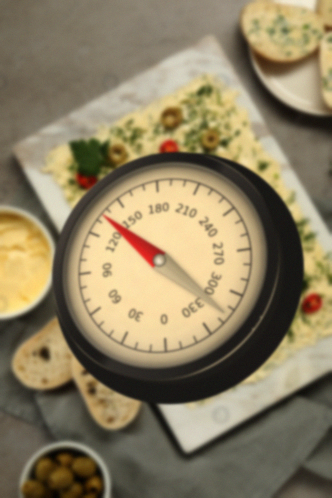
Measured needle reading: 135
